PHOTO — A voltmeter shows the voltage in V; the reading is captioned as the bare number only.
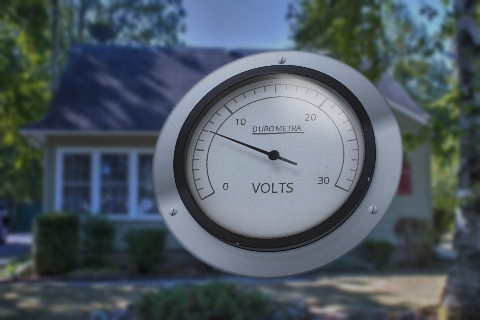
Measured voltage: 7
